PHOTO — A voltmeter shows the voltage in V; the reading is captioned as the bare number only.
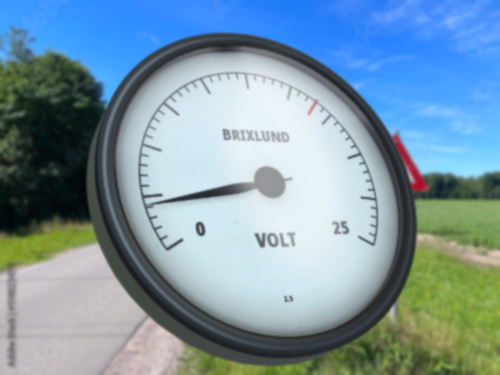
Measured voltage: 2
